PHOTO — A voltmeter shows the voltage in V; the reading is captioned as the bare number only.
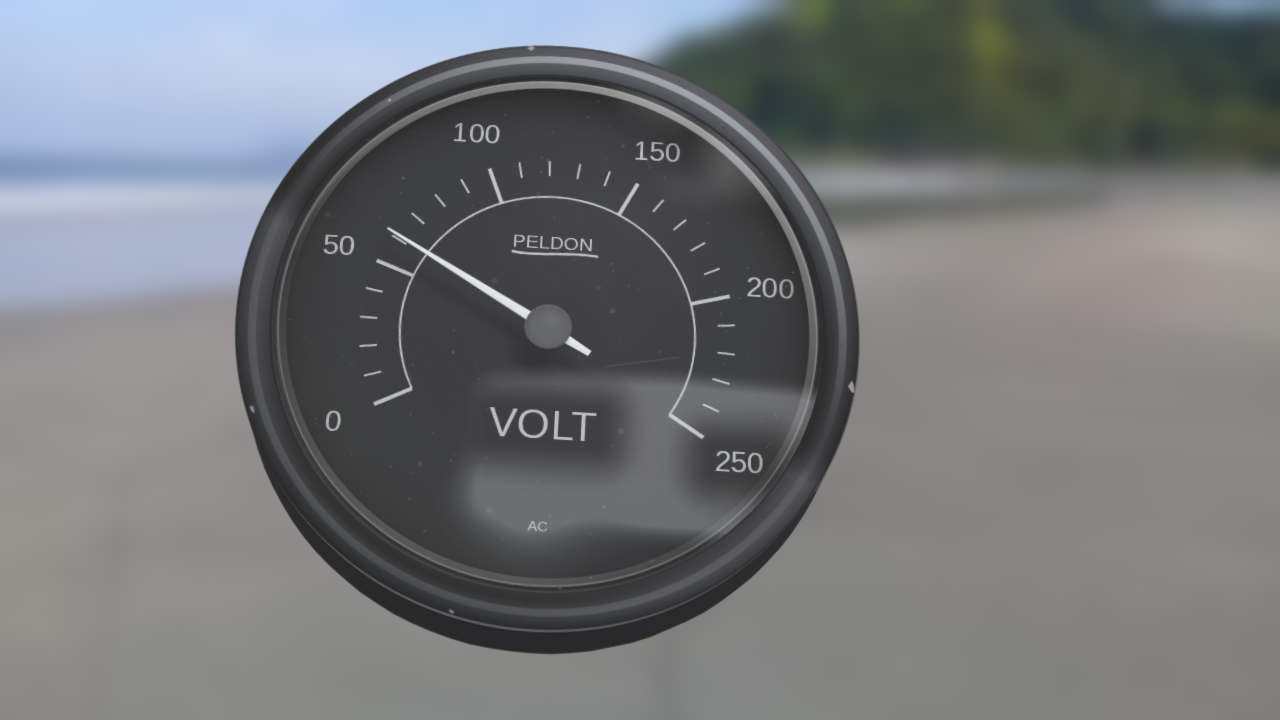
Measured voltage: 60
